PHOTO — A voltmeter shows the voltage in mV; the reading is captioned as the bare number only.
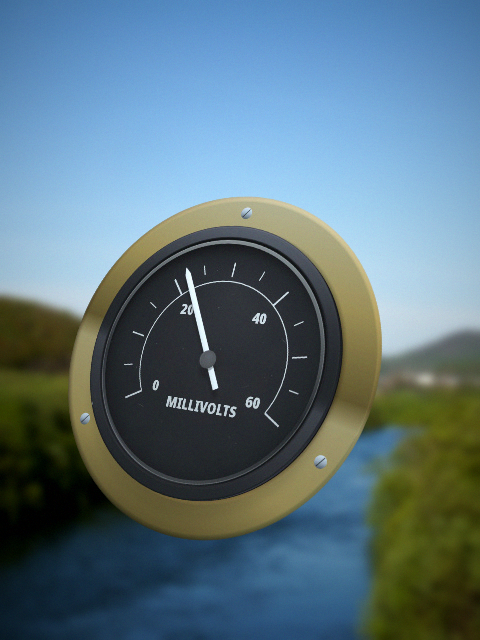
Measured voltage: 22.5
